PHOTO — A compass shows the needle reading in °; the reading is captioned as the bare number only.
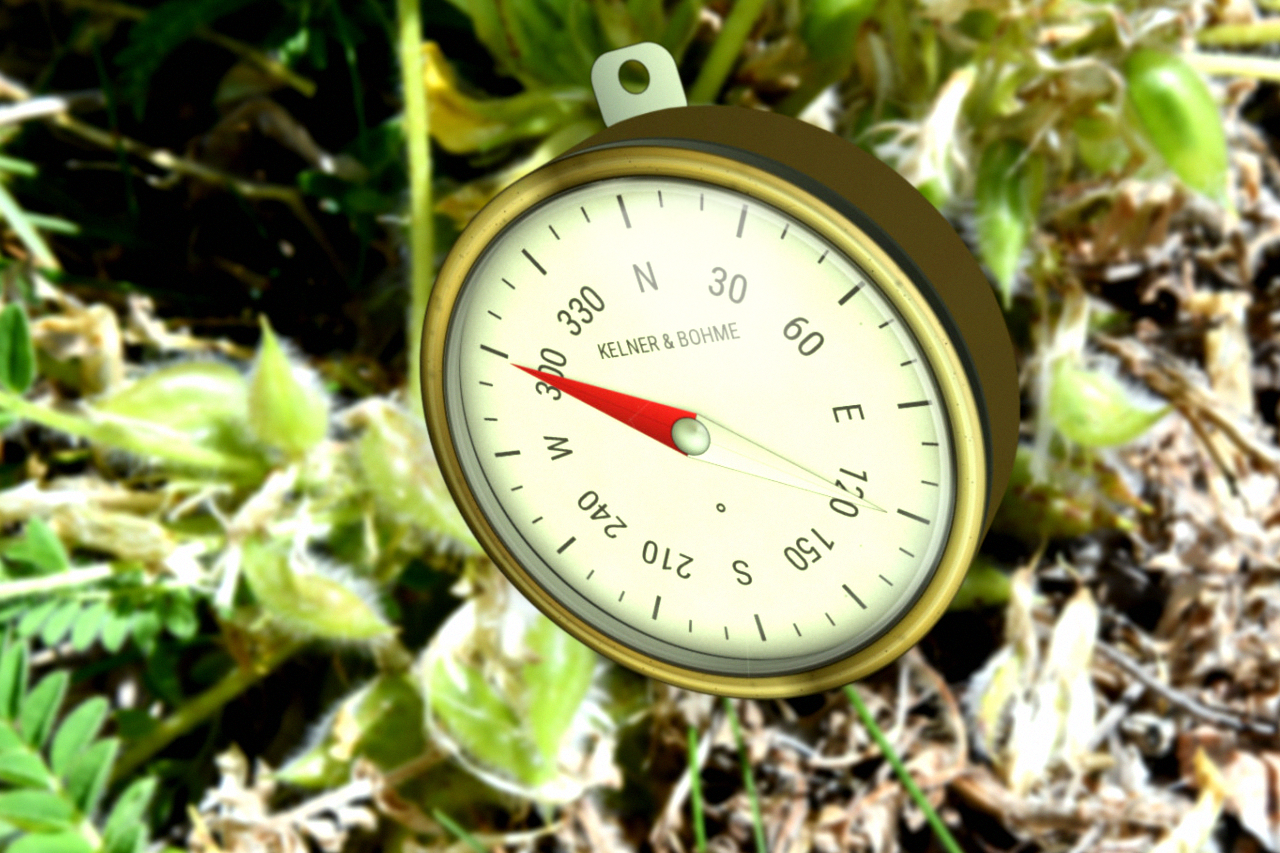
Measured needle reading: 300
